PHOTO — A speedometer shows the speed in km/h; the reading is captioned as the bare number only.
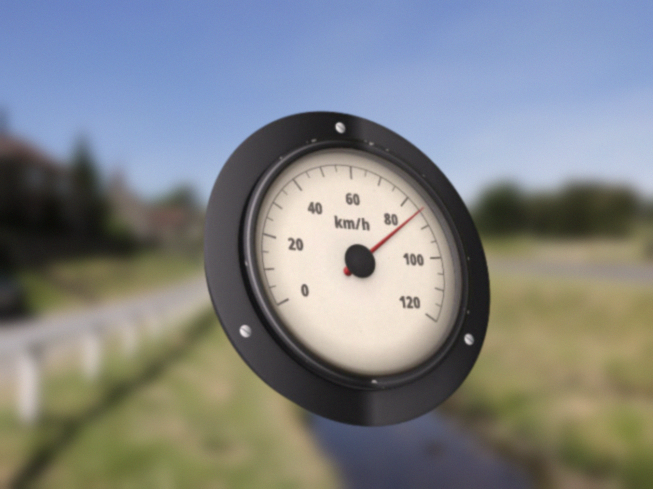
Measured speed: 85
